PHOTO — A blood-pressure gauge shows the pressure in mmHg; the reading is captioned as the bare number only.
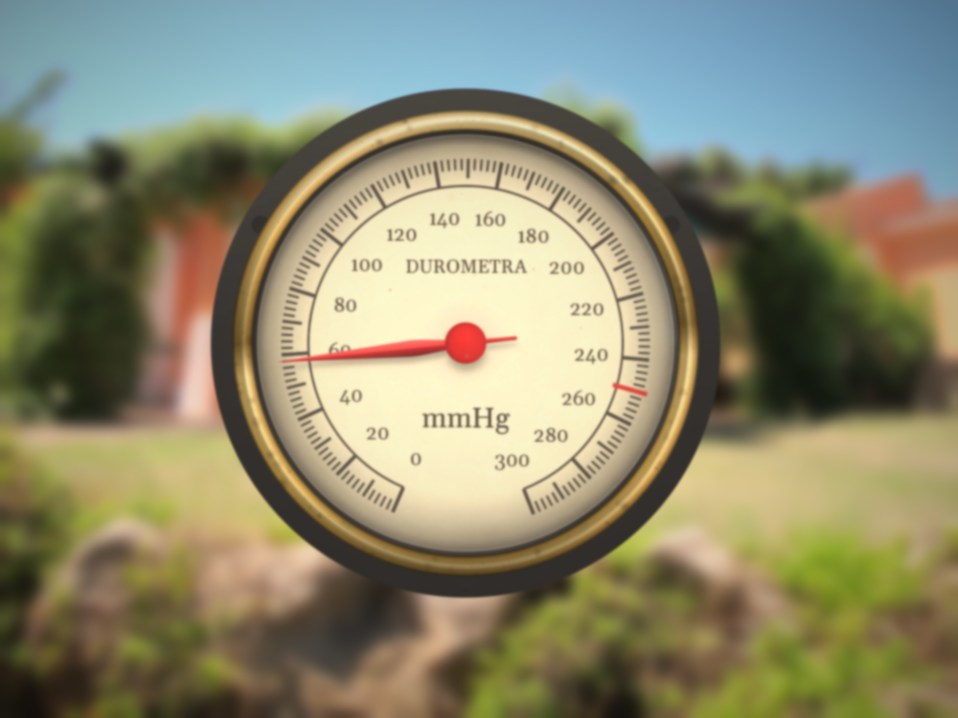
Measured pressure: 58
